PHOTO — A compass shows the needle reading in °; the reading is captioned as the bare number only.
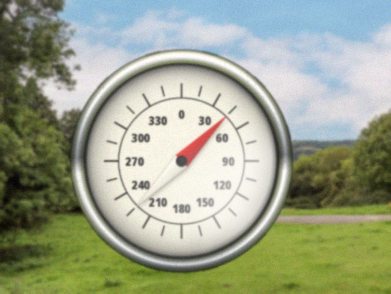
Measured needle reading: 45
